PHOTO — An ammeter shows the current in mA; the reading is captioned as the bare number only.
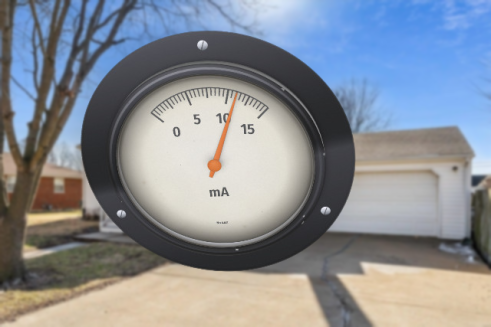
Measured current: 11
